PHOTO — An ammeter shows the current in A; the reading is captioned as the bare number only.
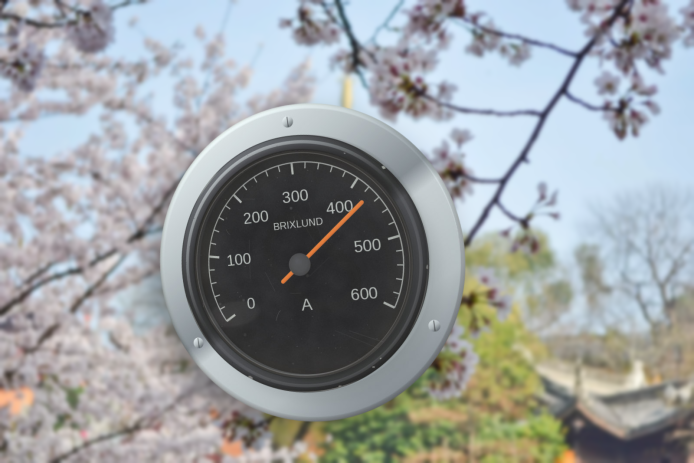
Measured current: 430
